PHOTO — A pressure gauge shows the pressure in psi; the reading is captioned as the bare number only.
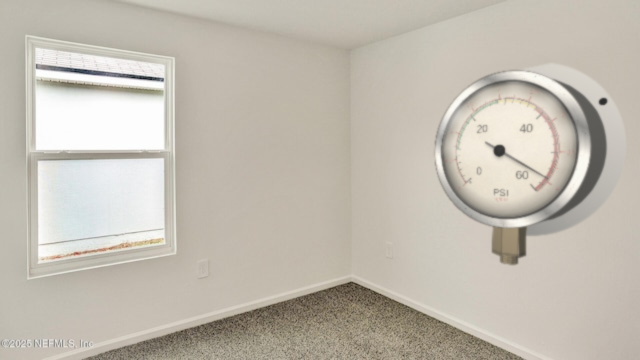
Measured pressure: 56
